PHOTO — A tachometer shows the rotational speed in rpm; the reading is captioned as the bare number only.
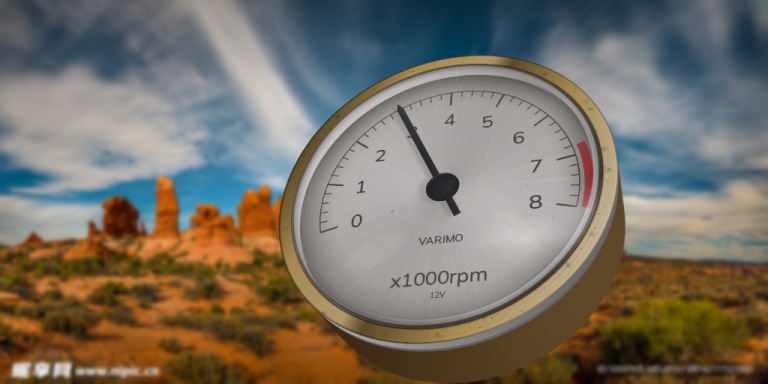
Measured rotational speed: 3000
